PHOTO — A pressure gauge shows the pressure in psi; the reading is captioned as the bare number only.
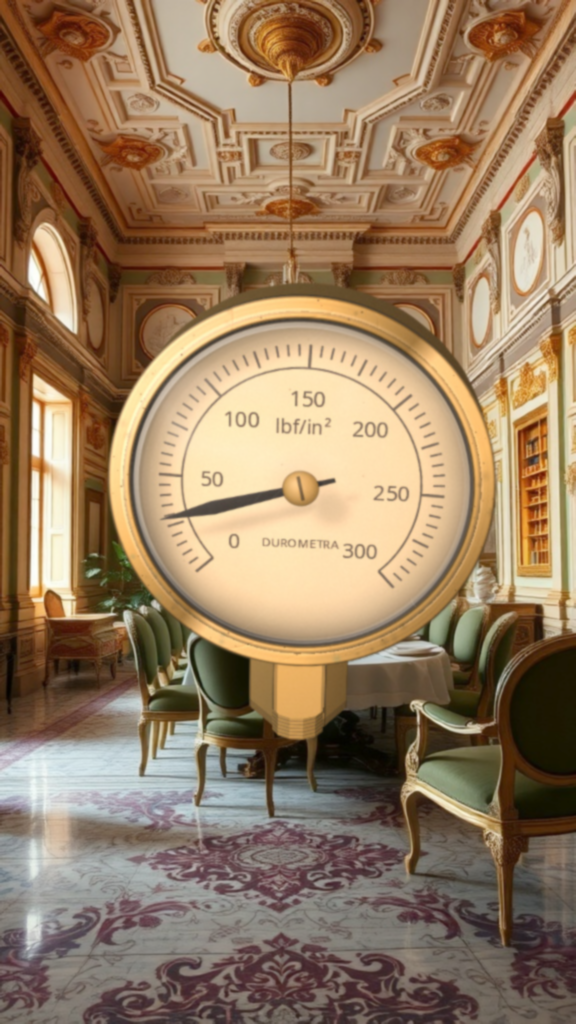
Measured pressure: 30
